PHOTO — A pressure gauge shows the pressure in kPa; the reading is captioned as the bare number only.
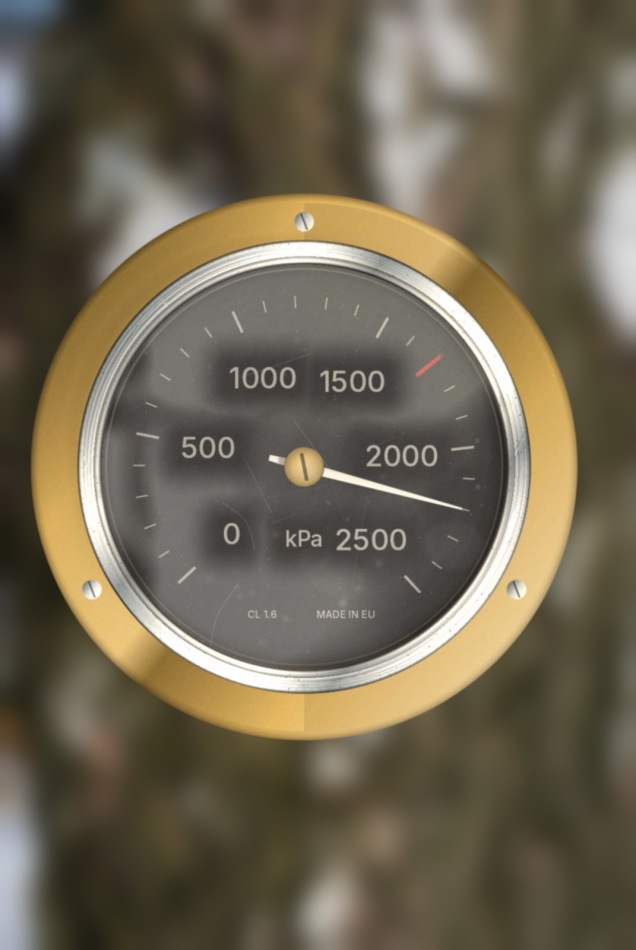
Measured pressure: 2200
